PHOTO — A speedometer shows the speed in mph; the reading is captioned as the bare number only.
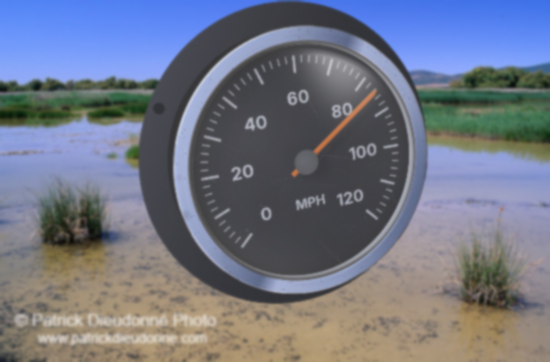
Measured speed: 84
